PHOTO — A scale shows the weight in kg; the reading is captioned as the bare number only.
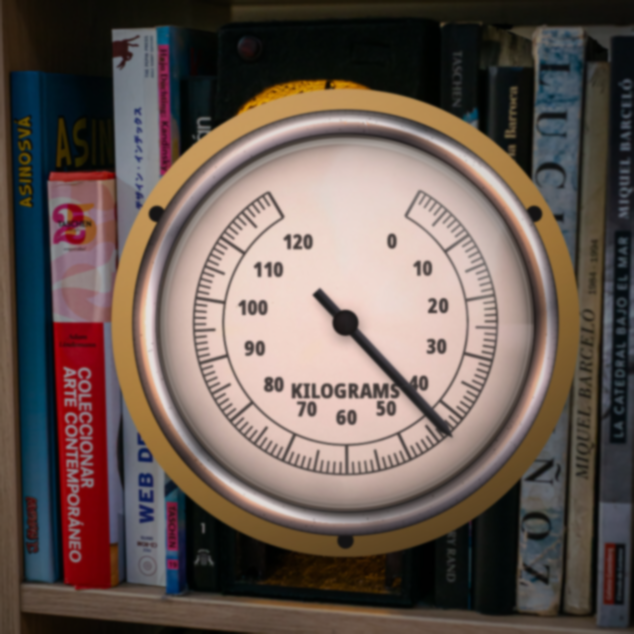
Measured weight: 43
